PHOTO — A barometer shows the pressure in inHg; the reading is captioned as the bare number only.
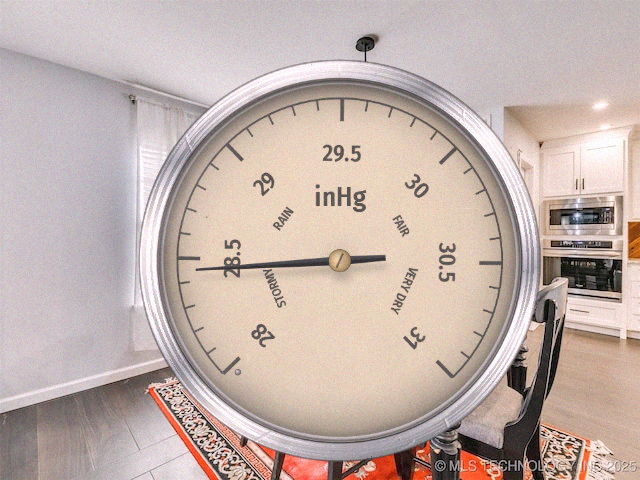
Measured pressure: 28.45
